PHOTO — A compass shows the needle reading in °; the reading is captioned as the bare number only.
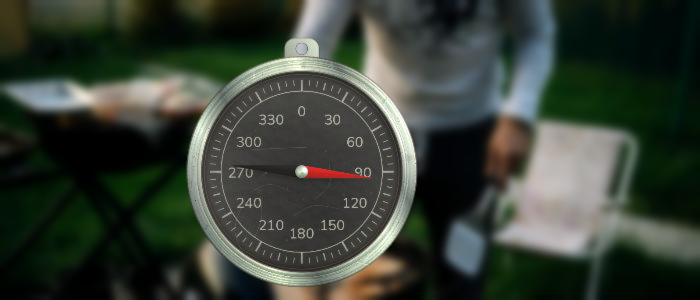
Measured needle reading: 95
